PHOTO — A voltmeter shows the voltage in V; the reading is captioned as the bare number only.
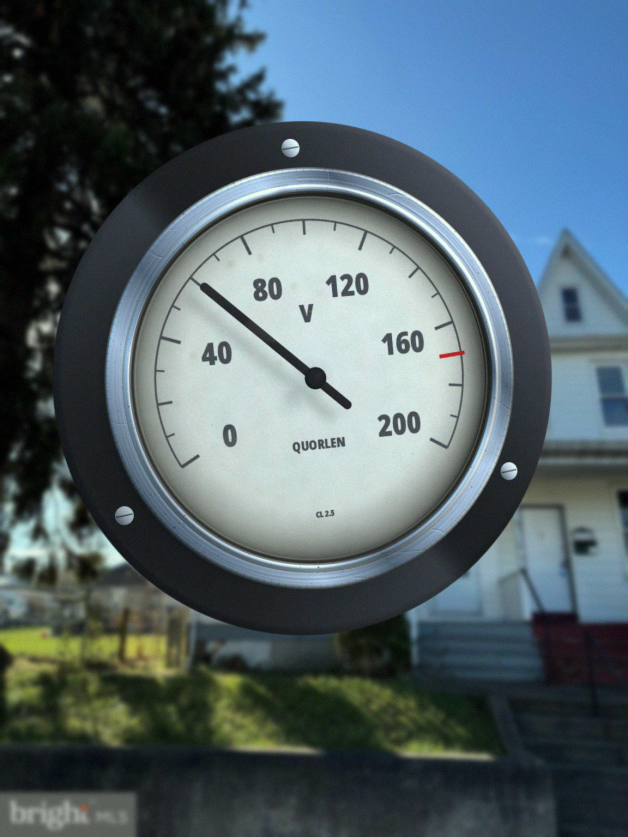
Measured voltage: 60
